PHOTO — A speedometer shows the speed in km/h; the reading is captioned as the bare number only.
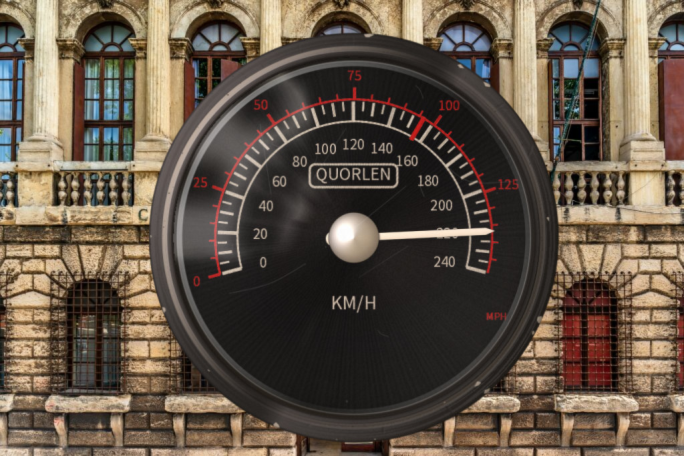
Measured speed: 220
